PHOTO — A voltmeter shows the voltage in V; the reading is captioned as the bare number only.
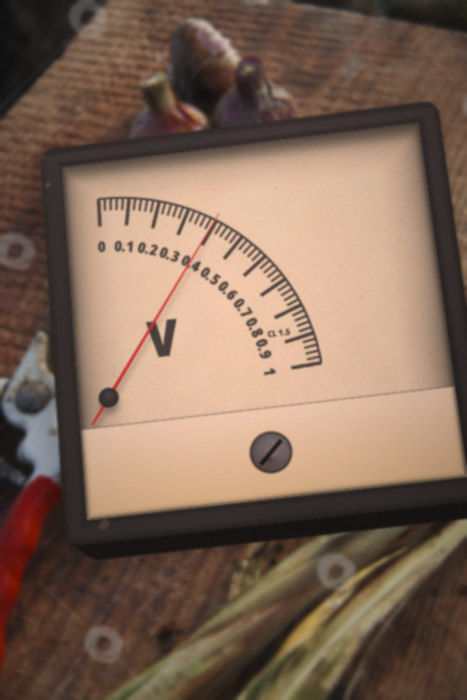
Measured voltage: 0.4
